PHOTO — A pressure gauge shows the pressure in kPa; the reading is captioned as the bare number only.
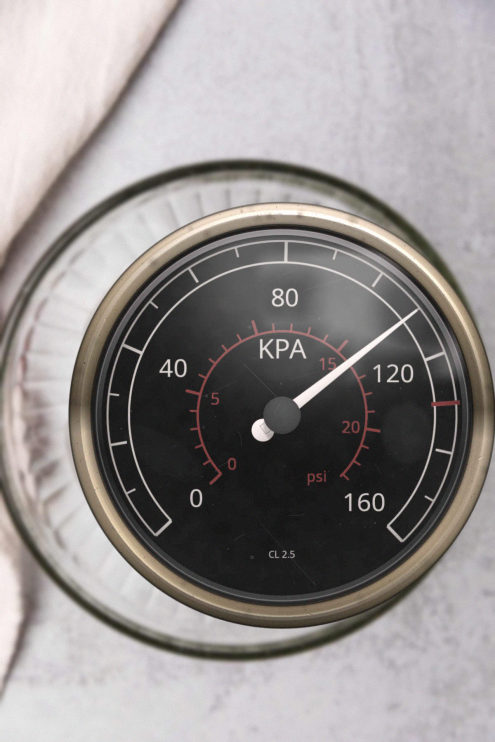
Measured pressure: 110
